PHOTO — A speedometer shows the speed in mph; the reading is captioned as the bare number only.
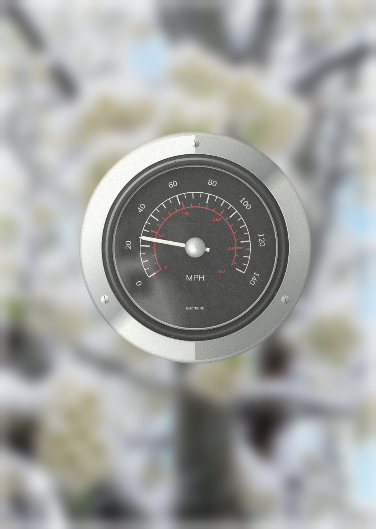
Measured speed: 25
